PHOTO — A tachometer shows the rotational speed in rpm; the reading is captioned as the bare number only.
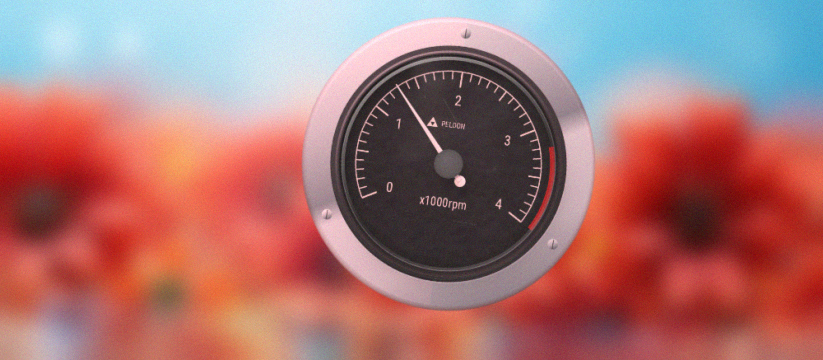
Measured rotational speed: 1300
